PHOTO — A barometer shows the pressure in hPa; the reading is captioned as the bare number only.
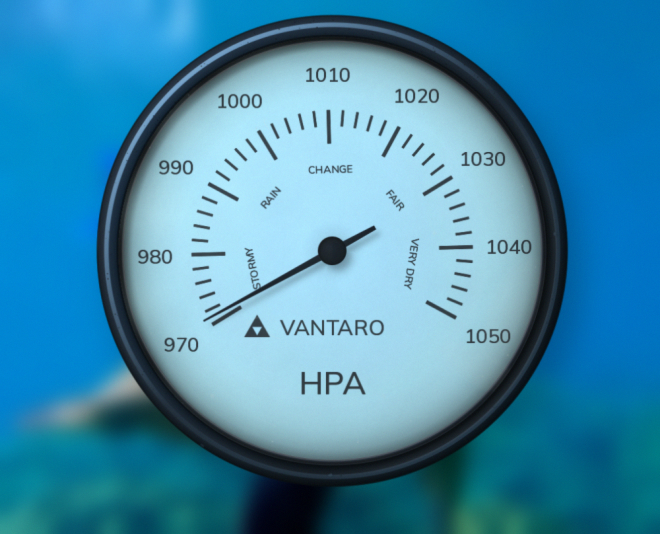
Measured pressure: 971
